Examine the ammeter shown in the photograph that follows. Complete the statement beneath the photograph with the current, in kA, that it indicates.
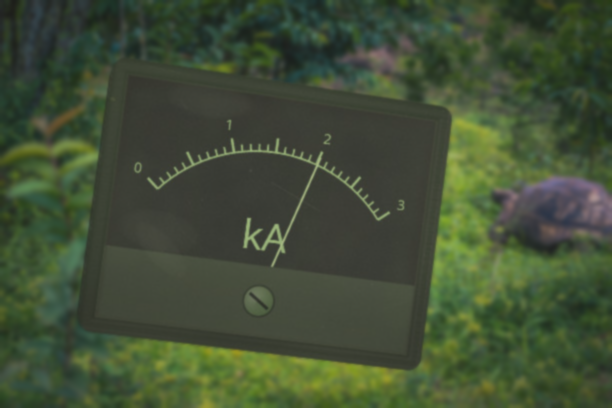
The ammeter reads 2 kA
